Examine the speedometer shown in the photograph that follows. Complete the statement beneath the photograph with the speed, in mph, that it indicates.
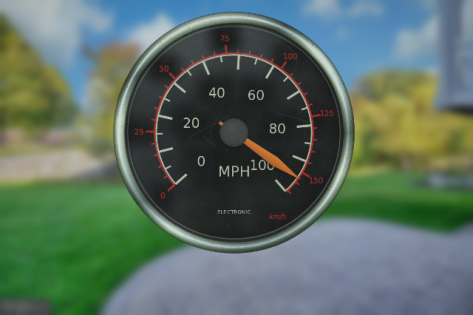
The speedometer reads 95 mph
